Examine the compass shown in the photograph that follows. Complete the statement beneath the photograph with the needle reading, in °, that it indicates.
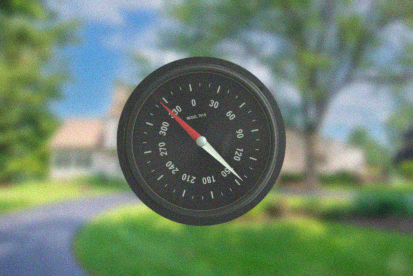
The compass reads 325 °
